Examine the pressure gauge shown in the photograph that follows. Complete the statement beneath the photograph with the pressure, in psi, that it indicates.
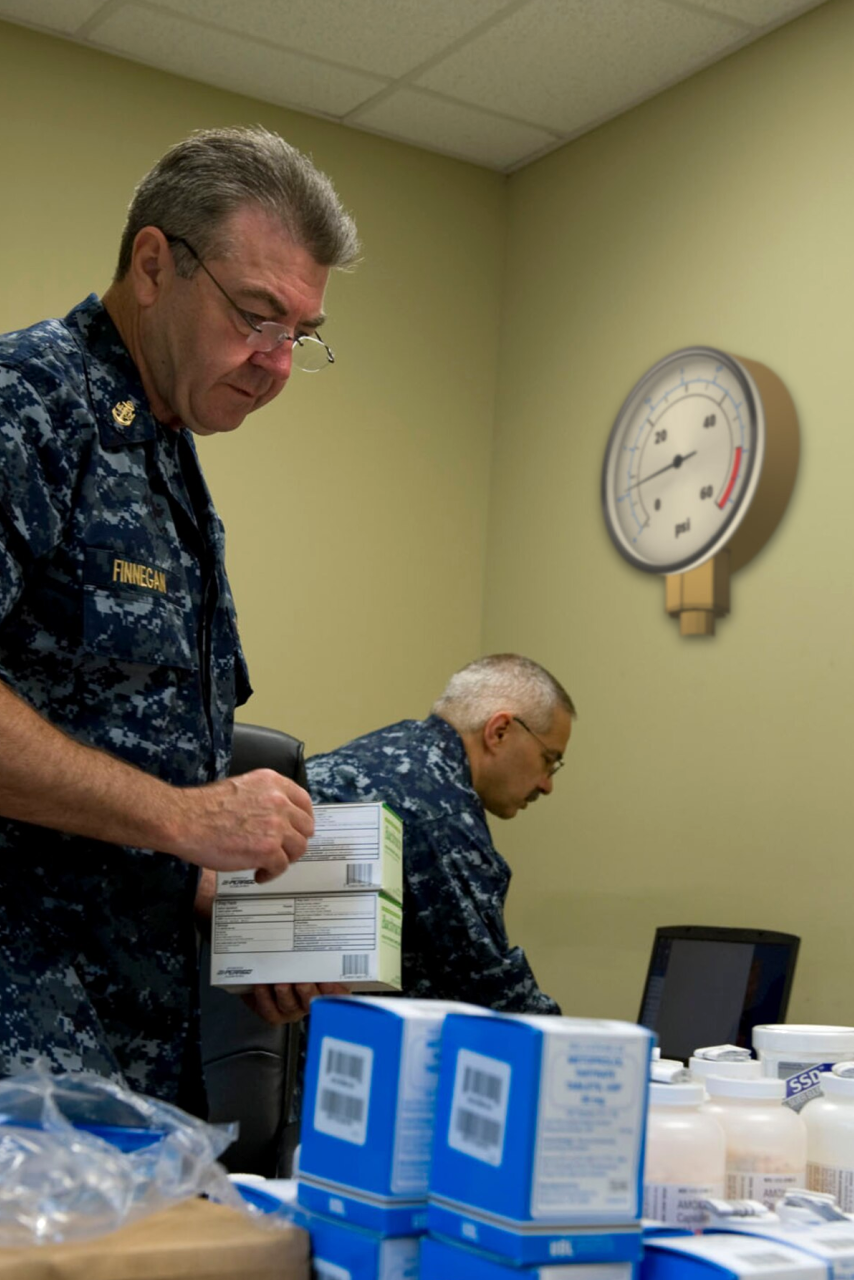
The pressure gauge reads 7.5 psi
